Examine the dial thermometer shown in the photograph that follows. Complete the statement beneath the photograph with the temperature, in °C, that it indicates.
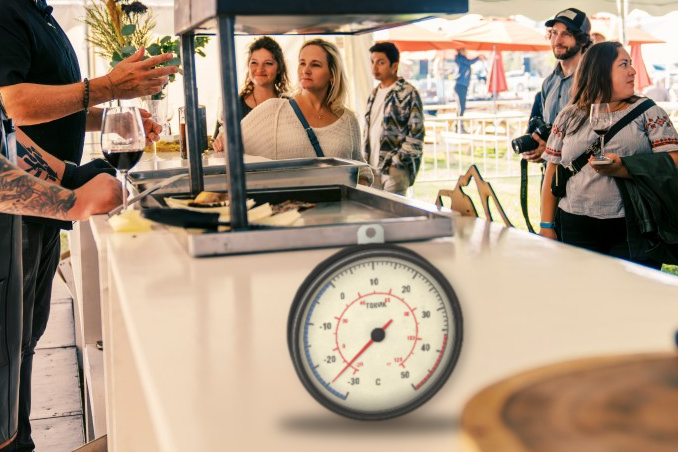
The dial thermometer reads -25 °C
